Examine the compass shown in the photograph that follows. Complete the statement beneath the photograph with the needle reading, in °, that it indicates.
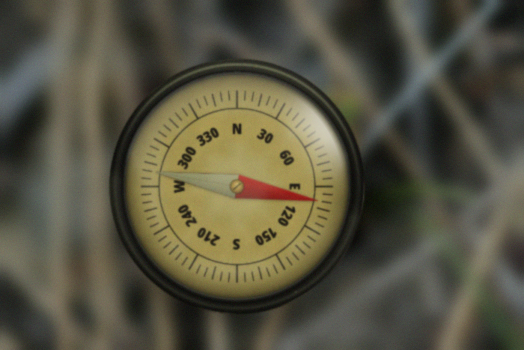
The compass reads 100 °
